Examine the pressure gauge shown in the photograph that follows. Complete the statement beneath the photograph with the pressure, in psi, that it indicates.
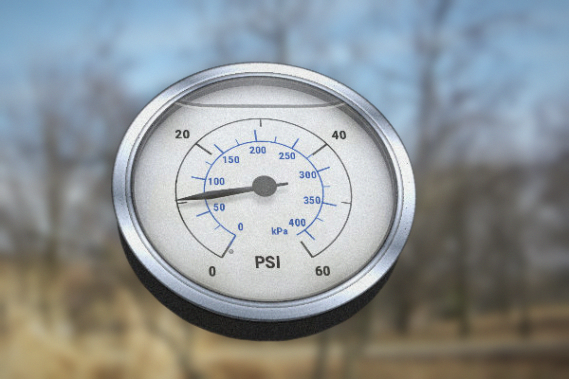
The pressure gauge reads 10 psi
